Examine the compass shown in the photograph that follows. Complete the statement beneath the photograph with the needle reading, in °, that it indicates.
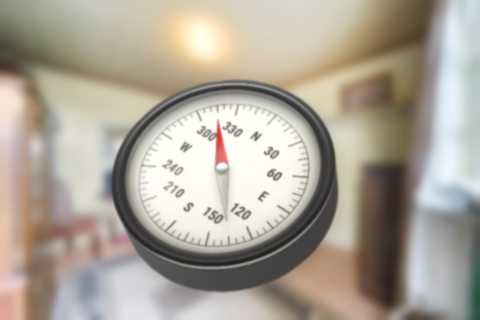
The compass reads 315 °
